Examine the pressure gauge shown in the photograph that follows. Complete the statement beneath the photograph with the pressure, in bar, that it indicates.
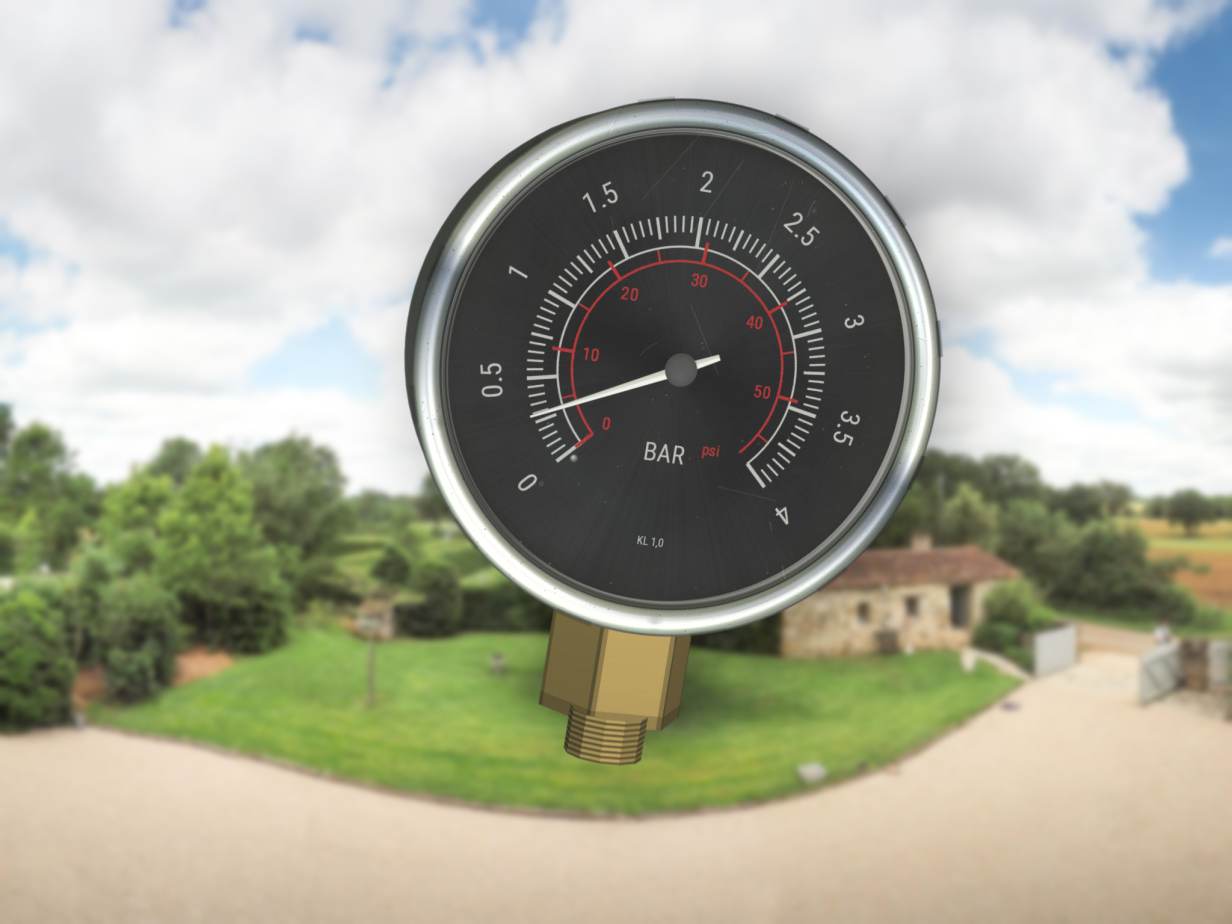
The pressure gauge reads 0.3 bar
